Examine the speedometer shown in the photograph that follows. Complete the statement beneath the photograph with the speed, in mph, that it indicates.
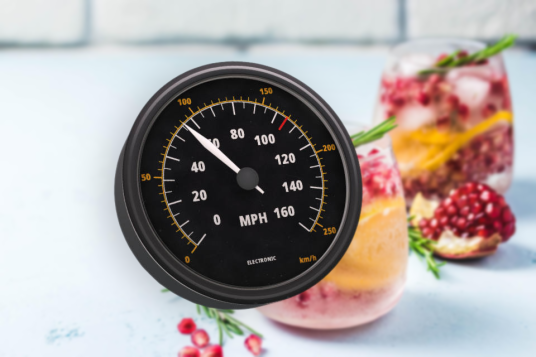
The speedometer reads 55 mph
